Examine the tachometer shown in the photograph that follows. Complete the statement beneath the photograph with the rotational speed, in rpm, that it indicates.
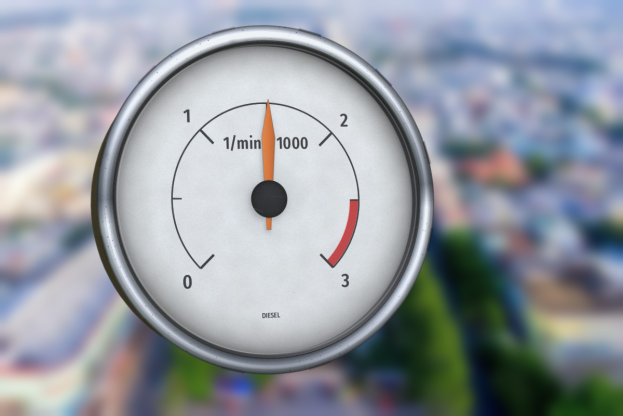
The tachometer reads 1500 rpm
